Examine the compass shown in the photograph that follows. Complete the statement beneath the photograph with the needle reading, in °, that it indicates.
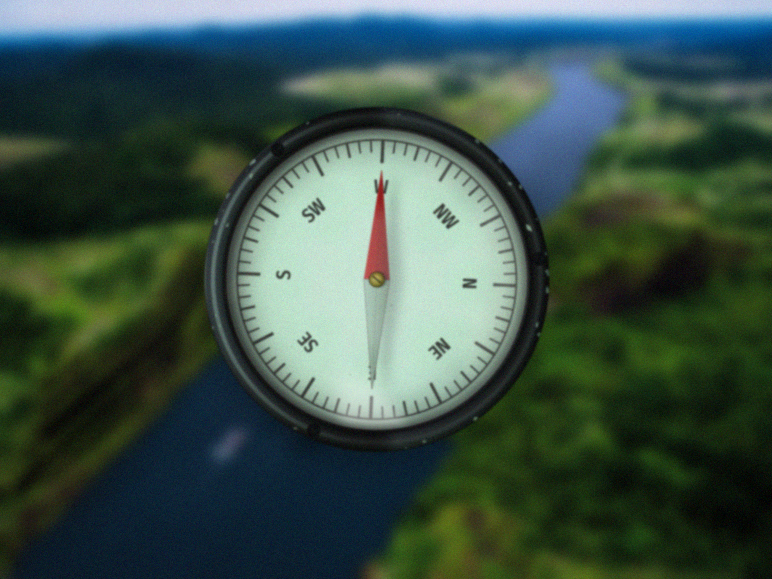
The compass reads 270 °
